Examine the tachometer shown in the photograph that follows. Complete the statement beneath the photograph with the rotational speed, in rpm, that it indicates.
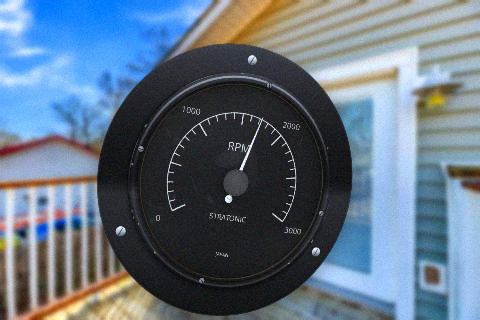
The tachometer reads 1700 rpm
